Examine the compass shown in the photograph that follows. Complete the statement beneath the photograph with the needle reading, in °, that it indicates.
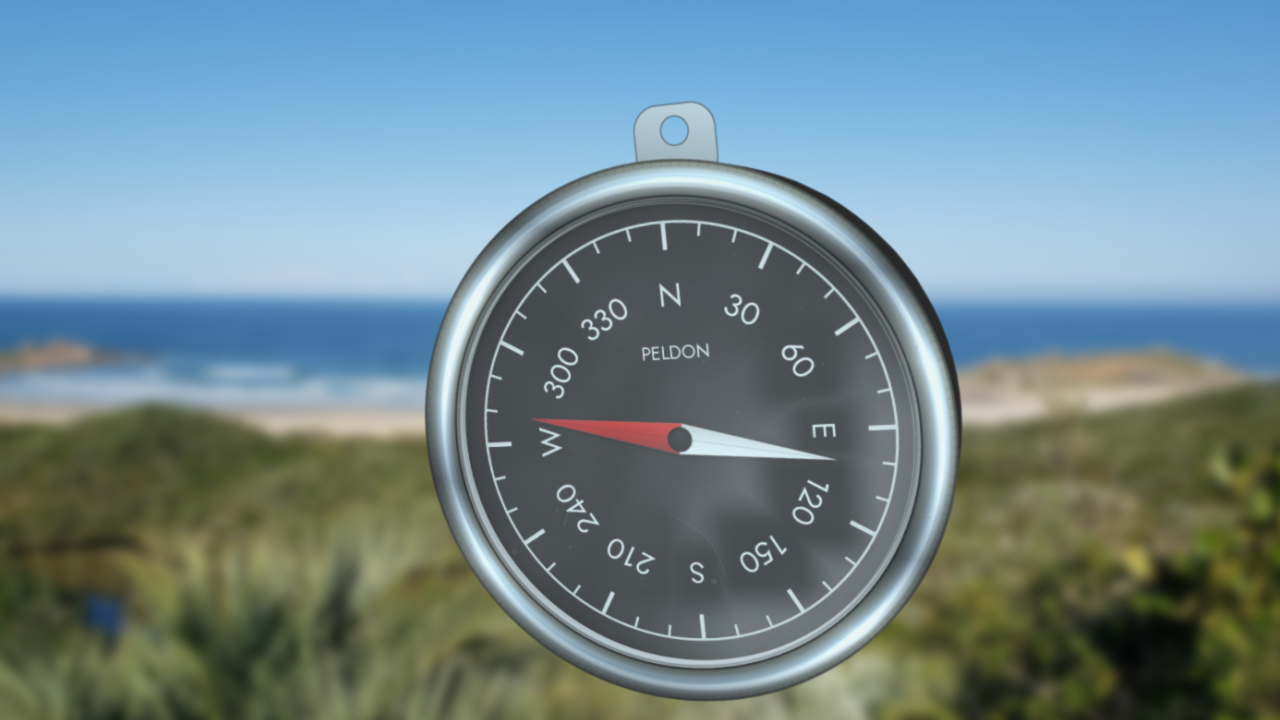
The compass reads 280 °
